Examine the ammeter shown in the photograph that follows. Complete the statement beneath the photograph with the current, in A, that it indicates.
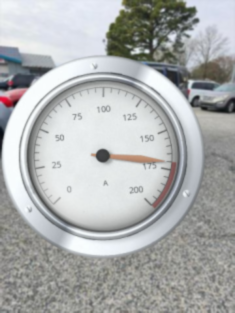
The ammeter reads 170 A
